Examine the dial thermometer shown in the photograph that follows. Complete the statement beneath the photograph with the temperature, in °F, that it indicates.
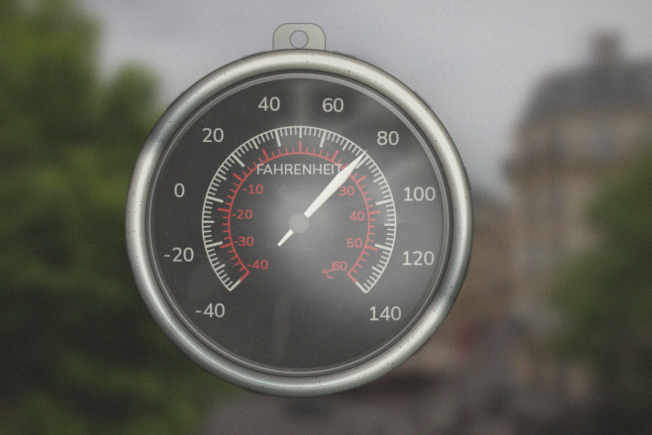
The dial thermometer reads 78 °F
